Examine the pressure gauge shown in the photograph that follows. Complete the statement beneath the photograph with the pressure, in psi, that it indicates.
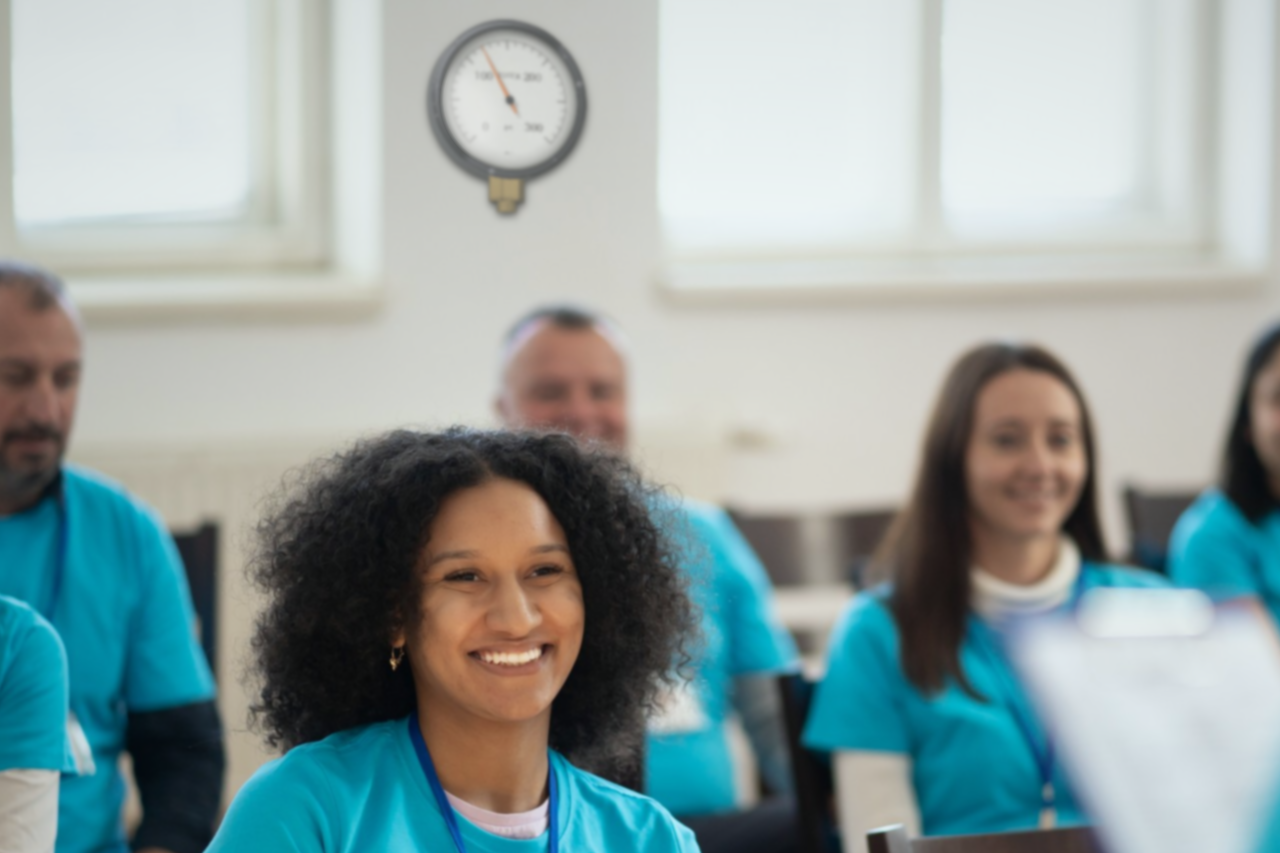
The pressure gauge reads 120 psi
